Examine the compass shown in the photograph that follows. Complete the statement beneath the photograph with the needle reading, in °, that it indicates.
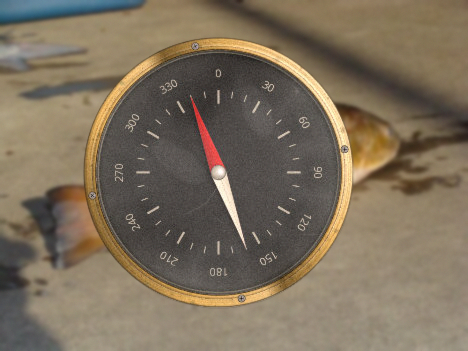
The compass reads 340 °
